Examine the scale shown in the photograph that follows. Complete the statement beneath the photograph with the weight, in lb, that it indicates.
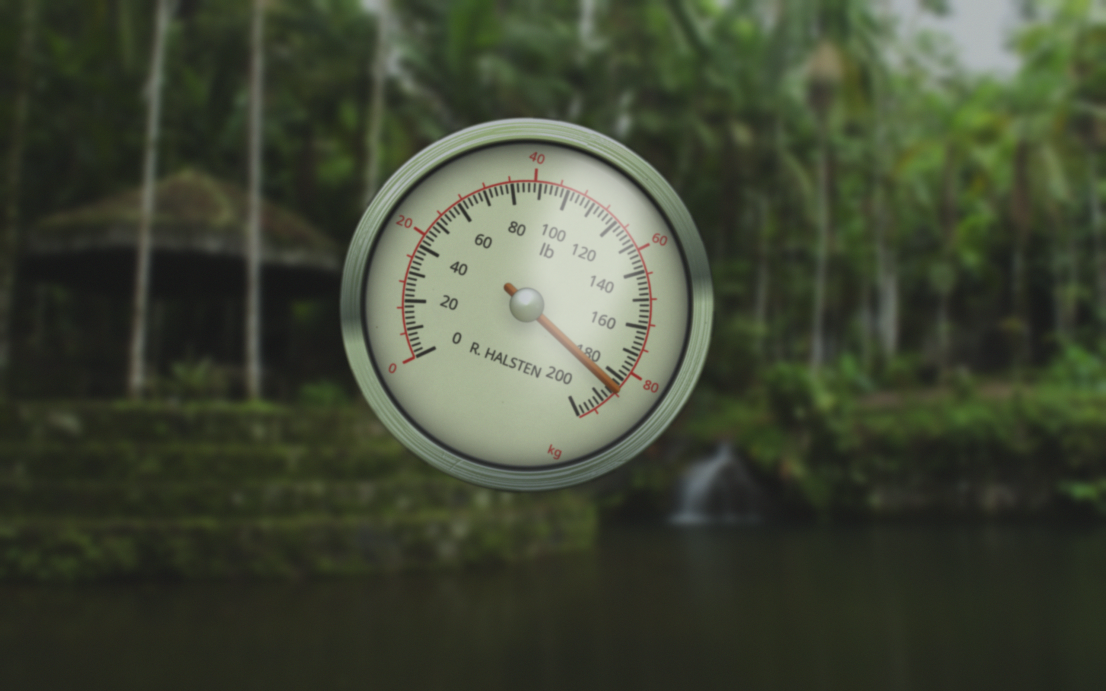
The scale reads 184 lb
